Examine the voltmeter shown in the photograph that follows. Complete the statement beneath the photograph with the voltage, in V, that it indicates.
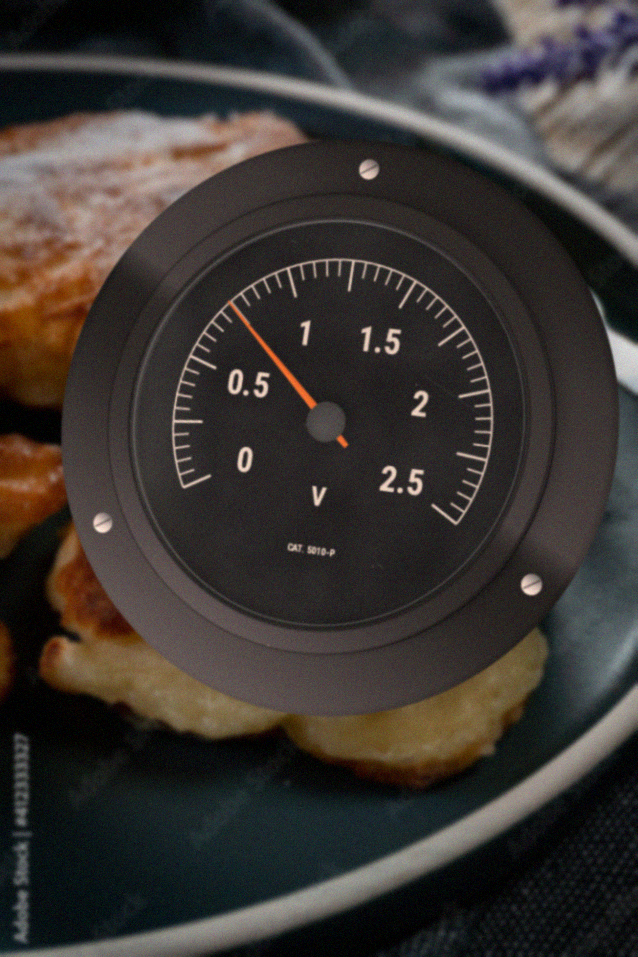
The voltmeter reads 0.75 V
